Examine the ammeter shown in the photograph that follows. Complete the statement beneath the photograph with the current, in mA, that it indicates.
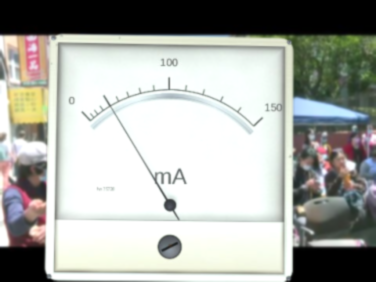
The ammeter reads 50 mA
